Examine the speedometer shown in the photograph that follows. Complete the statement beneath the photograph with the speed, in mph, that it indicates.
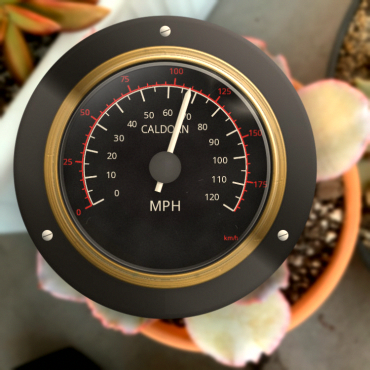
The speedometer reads 67.5 mph
